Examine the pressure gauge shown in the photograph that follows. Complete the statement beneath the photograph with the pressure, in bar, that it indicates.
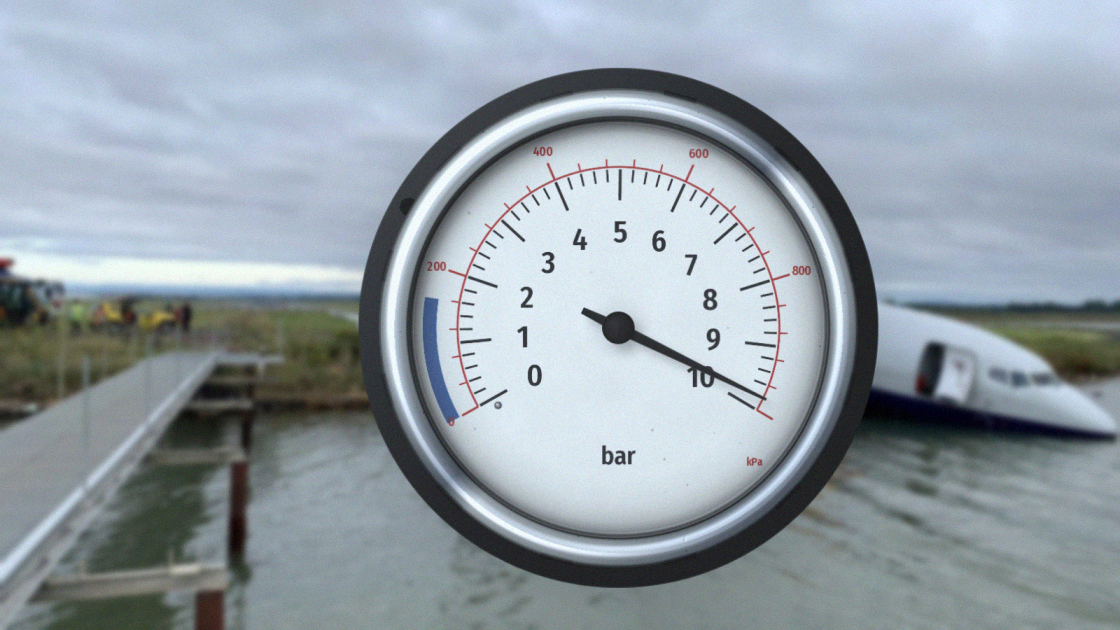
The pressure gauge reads 9.8 bar
